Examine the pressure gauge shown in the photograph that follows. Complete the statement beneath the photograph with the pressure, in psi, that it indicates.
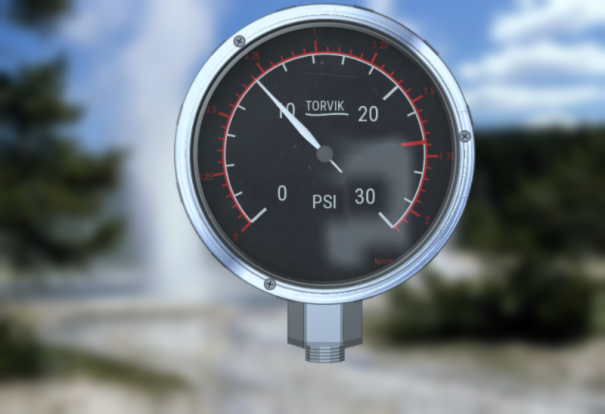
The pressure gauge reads 10 psi
